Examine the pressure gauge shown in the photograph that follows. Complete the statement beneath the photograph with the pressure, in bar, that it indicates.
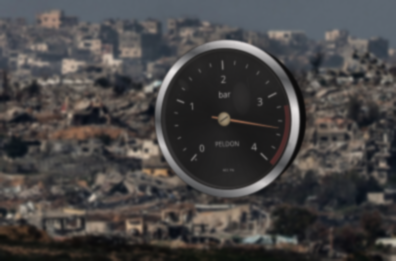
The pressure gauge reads 3.5 bar
